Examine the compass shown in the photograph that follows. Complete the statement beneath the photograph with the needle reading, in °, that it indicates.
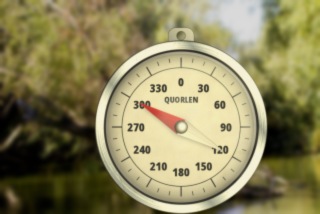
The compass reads 300 °
